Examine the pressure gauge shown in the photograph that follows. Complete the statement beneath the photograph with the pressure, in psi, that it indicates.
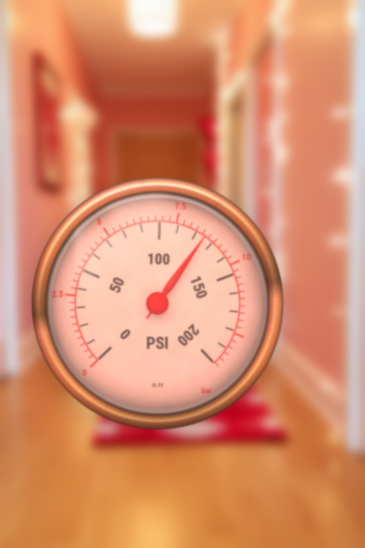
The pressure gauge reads 125 psi
